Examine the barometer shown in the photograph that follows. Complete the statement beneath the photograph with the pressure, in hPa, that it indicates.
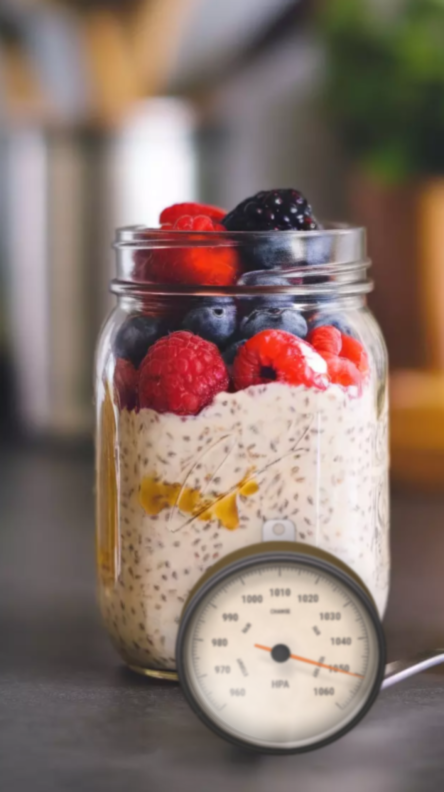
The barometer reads 1050 hPa
